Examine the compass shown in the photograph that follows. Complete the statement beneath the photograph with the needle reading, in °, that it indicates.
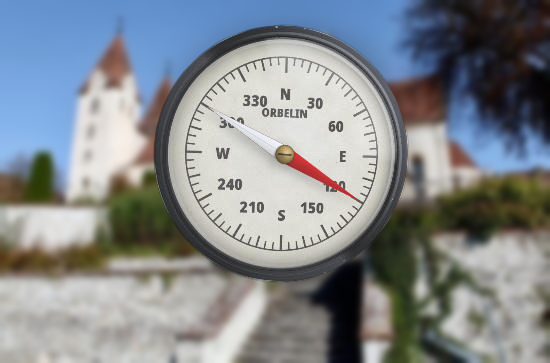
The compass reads 120 °
